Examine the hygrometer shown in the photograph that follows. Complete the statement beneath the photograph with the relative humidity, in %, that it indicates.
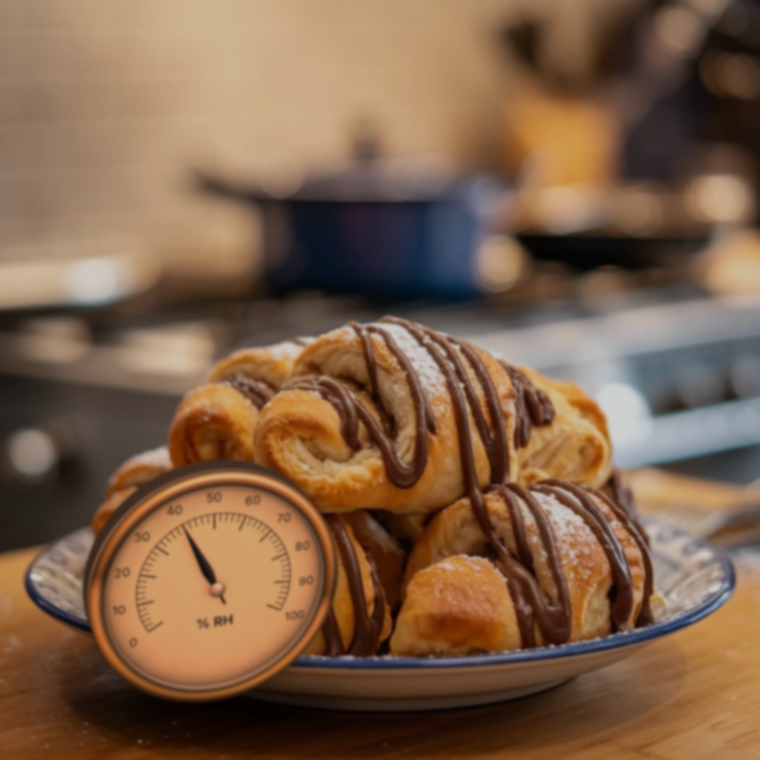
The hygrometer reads 40 %
